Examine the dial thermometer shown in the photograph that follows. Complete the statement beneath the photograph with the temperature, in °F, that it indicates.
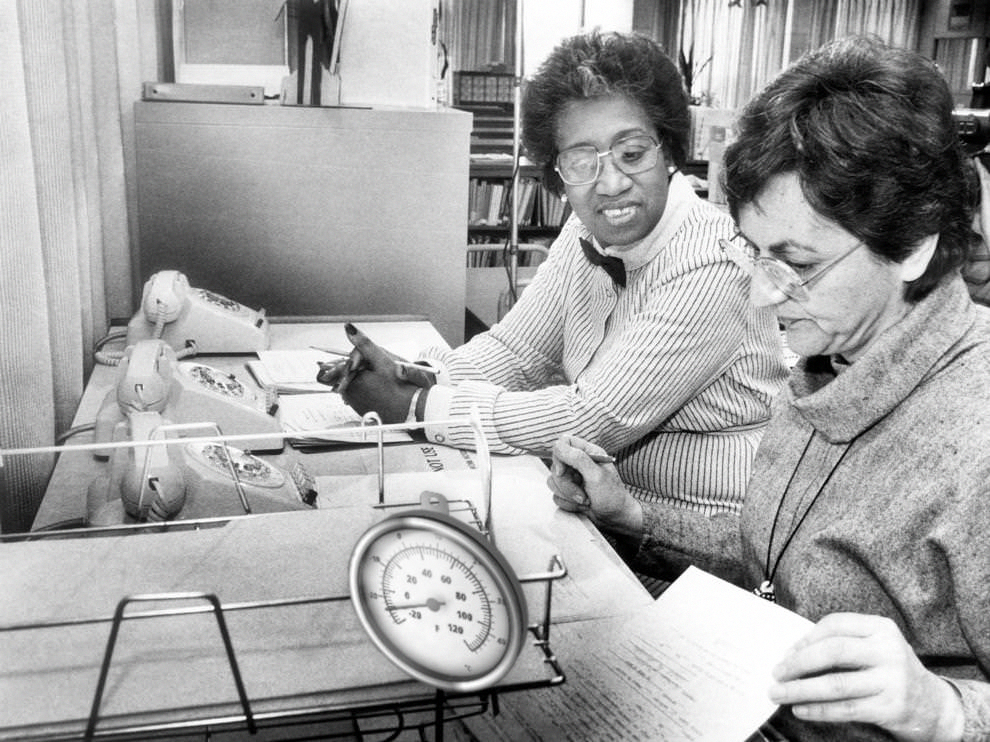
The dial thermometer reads -10 °F
